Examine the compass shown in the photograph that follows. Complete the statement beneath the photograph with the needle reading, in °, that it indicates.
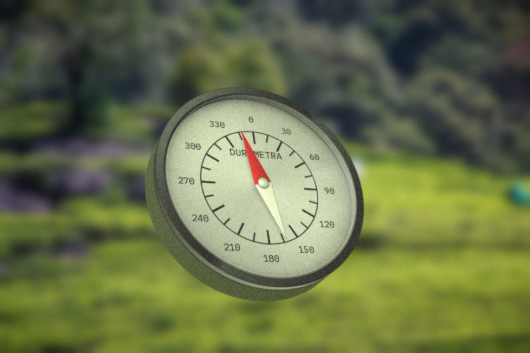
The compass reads 345 °
